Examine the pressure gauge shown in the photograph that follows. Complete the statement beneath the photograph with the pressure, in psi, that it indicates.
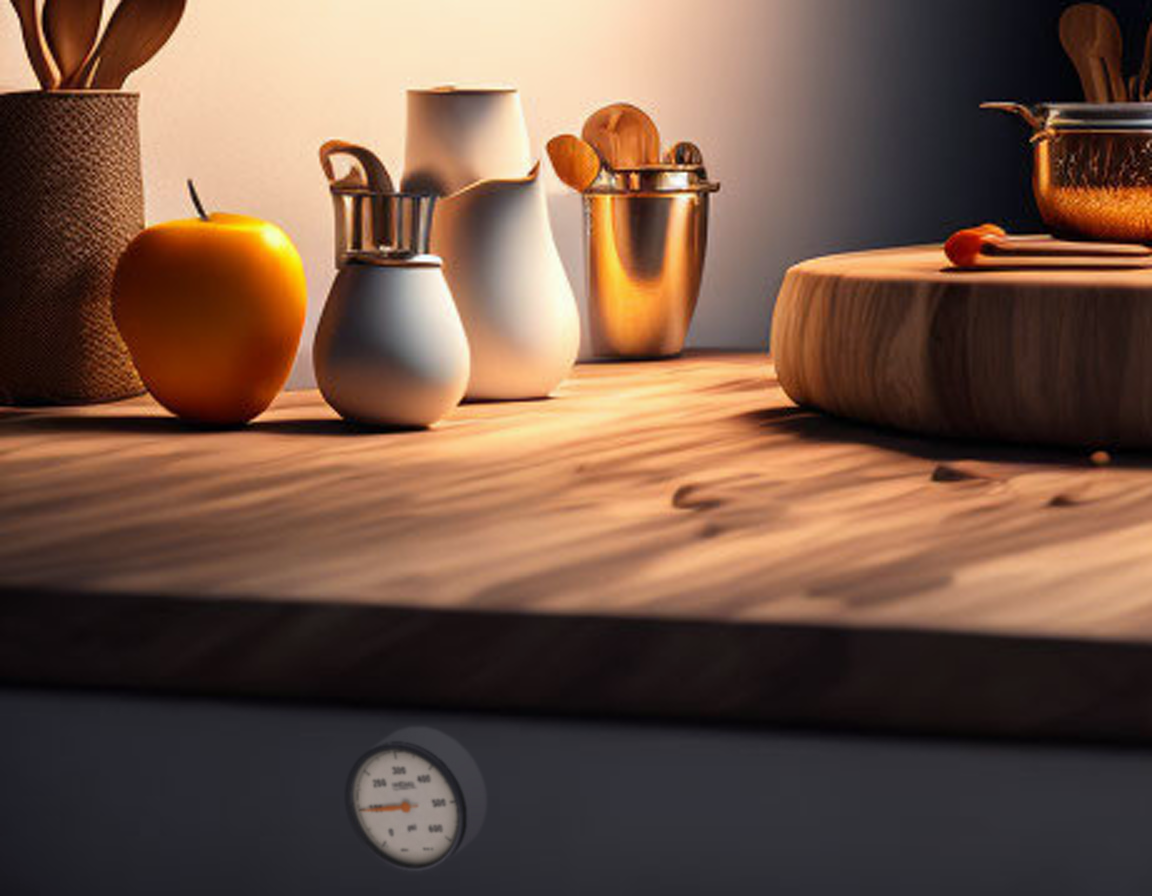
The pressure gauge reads 100 psi
